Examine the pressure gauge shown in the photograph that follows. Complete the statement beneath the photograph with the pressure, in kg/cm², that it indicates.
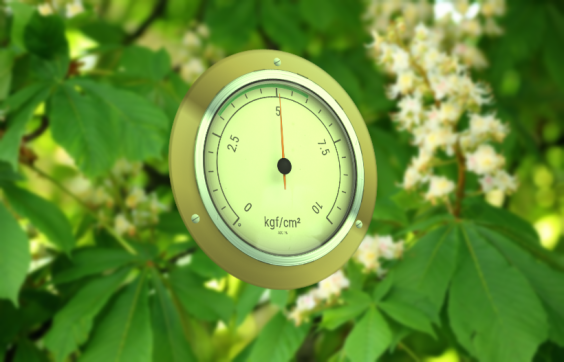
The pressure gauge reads 5 kg/cm²
